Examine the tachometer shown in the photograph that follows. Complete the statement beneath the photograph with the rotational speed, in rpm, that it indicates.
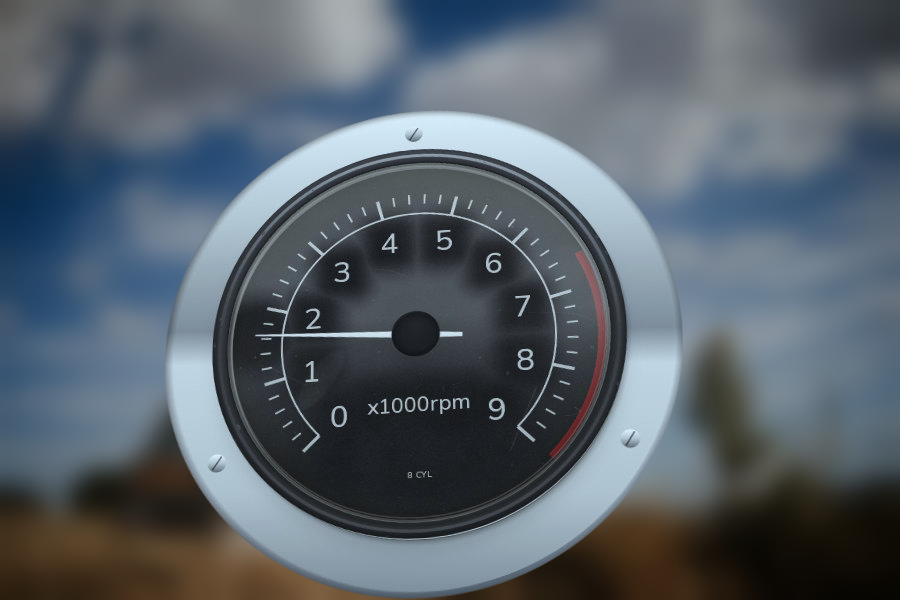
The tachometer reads 1600 rpm
